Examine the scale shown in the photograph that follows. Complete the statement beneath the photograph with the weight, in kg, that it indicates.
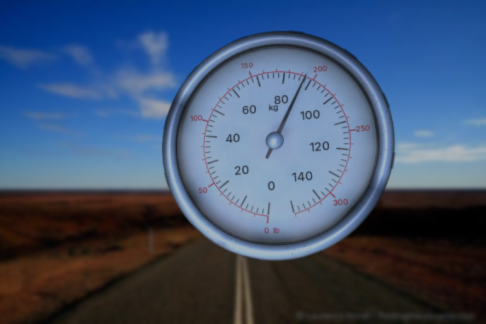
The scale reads 88 kg
